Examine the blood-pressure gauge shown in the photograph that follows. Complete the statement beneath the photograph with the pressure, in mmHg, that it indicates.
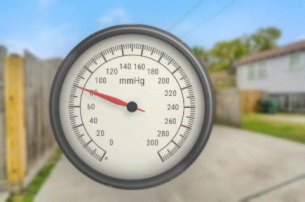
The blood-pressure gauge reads 80 mmHg
